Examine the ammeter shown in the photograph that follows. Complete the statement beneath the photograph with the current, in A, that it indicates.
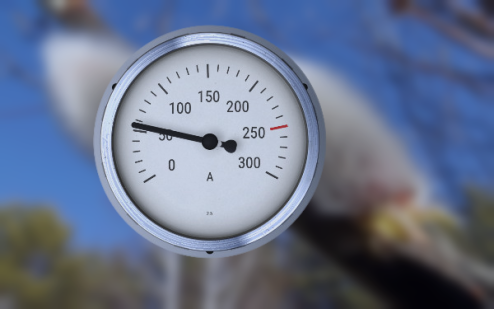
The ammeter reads 55 A
